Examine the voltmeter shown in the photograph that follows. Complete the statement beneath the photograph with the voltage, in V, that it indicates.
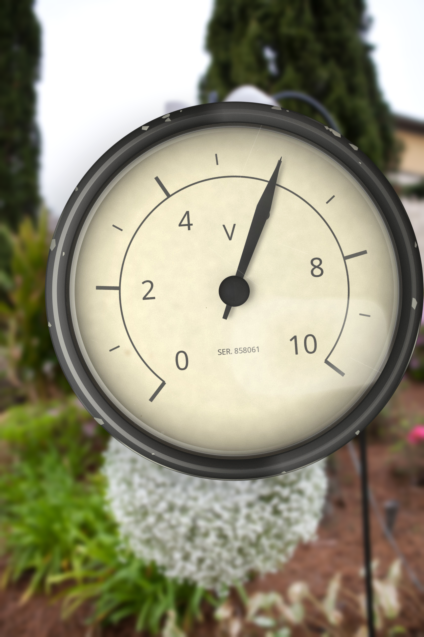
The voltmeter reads 6 V
